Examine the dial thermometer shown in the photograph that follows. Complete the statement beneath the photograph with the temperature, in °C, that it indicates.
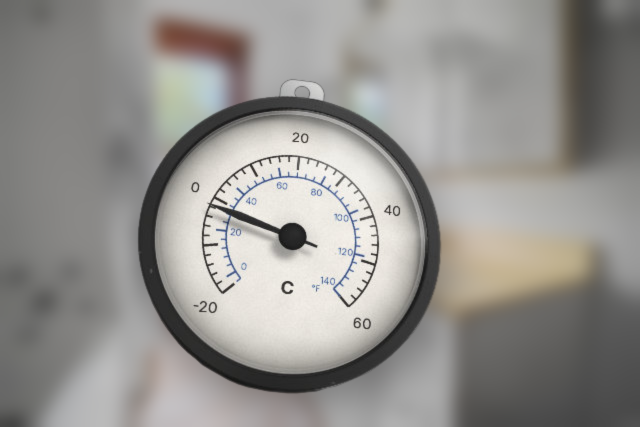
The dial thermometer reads -2 °C
